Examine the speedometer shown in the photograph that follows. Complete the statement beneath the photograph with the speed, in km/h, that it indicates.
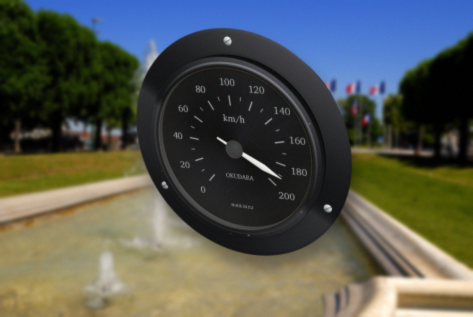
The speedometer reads 190 km/h
